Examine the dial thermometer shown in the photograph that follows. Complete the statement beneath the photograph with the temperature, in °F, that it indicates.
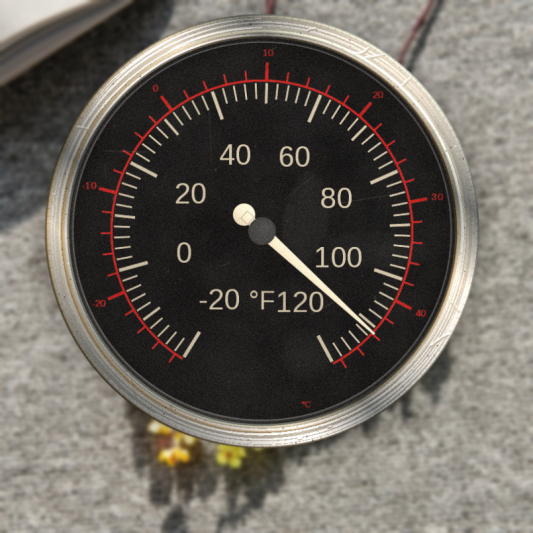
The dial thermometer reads 111 °F
